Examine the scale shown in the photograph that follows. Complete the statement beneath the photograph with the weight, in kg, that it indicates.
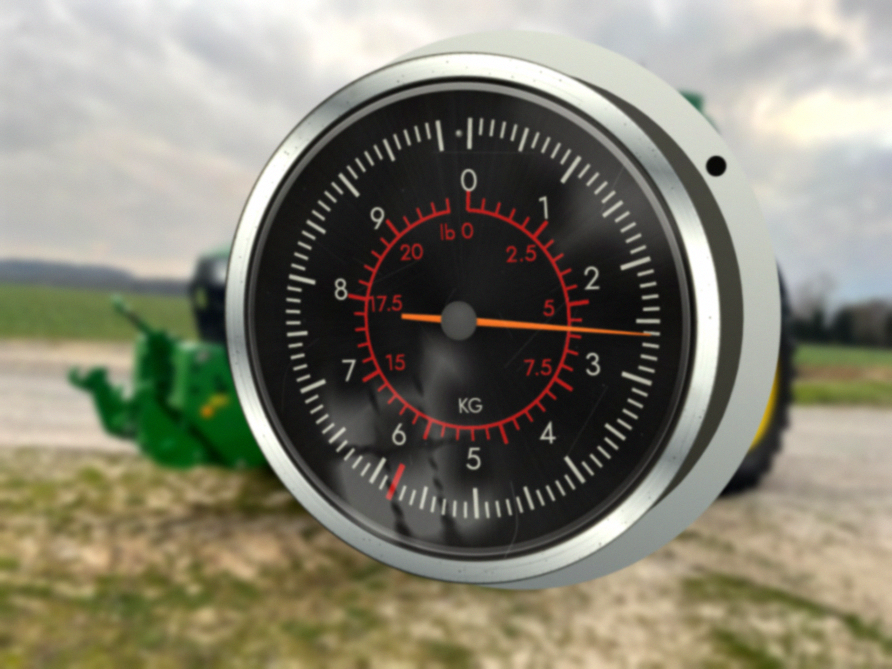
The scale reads 2.6 kg
